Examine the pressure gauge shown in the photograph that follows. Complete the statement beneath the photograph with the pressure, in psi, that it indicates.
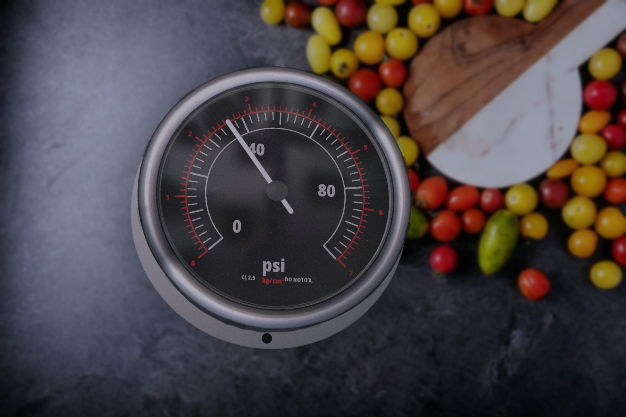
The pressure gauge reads 36 psi
